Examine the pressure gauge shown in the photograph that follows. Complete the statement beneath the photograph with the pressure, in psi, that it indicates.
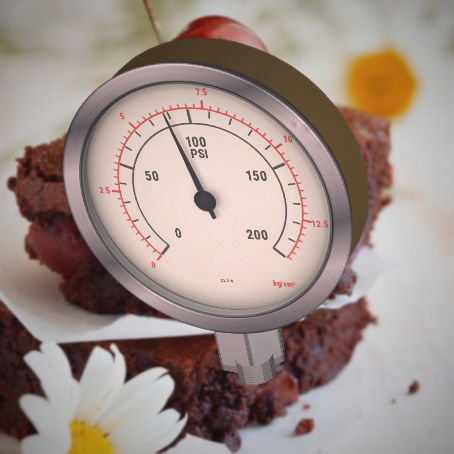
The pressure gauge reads 90 psi
